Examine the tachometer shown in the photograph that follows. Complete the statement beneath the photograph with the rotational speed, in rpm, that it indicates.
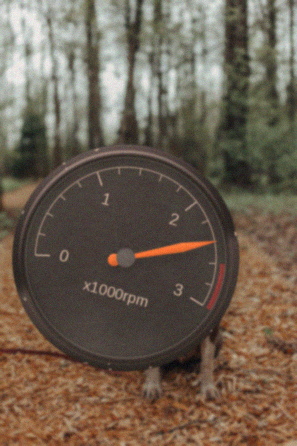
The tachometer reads 2400 rpm
